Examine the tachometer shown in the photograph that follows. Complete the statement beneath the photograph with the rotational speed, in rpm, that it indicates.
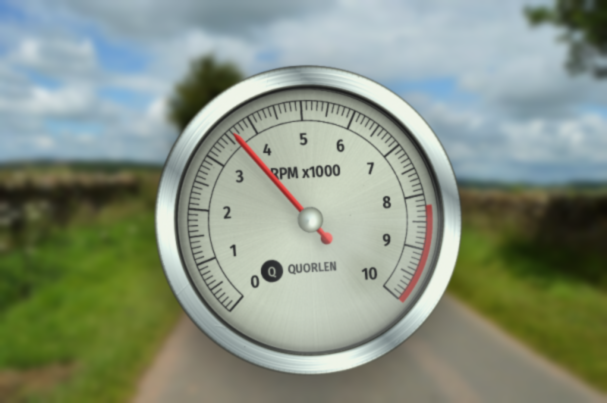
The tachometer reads 3600 rpm
